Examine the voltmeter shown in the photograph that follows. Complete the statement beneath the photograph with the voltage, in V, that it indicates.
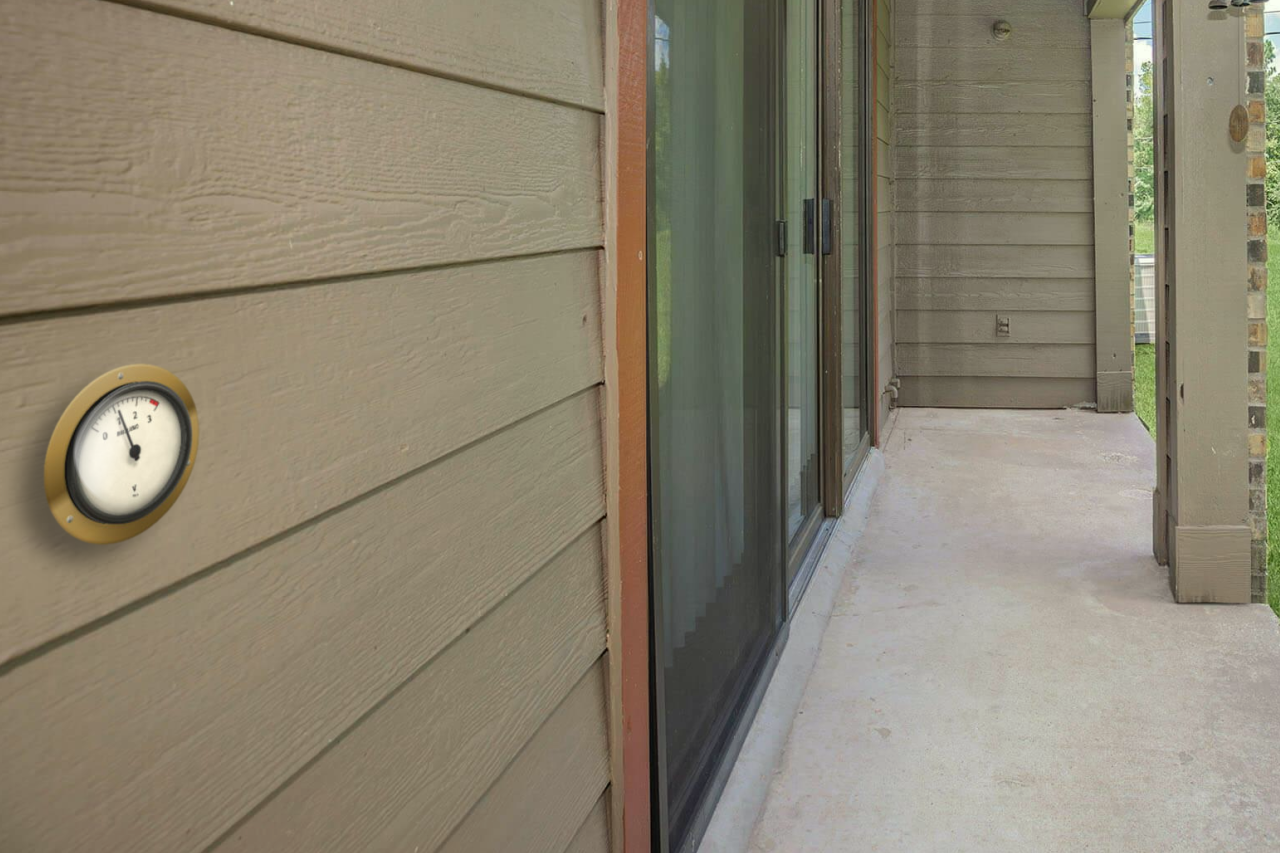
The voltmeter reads 1 V
